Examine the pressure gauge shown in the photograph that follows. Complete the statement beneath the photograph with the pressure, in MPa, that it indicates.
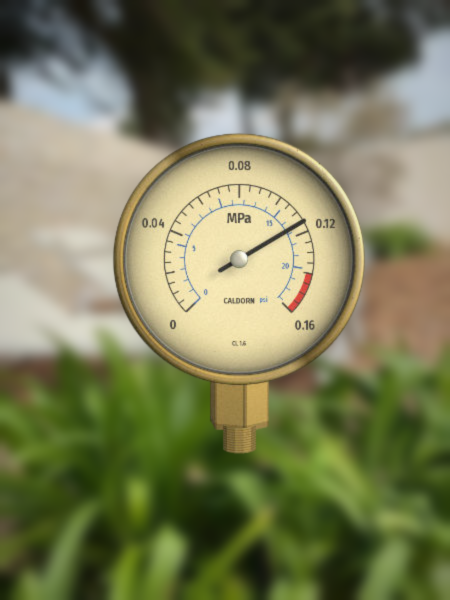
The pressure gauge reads 0.115 MPa
